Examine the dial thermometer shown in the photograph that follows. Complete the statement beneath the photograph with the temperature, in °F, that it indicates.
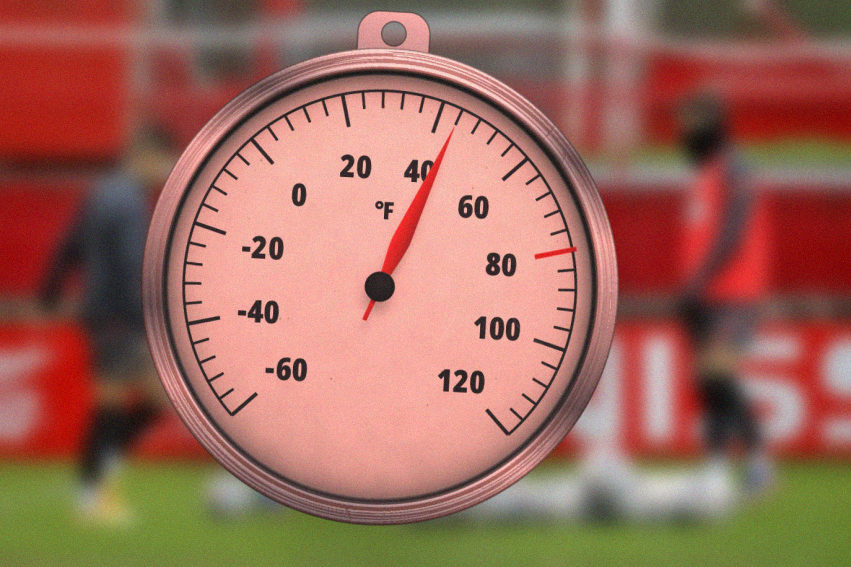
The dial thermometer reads 44 °F
